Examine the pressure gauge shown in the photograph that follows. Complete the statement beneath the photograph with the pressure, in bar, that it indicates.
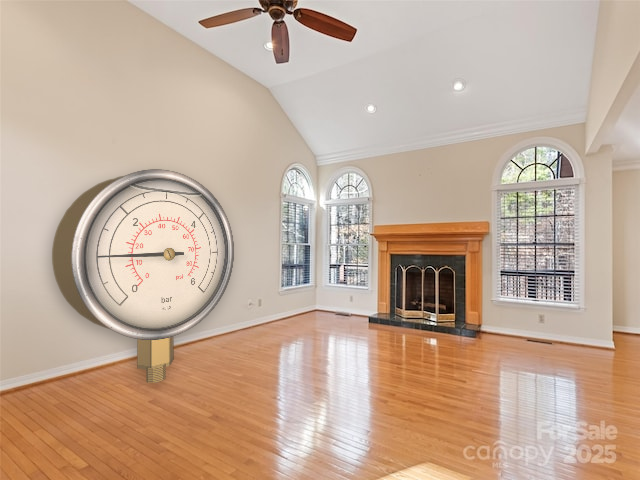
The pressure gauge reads 1 bar
